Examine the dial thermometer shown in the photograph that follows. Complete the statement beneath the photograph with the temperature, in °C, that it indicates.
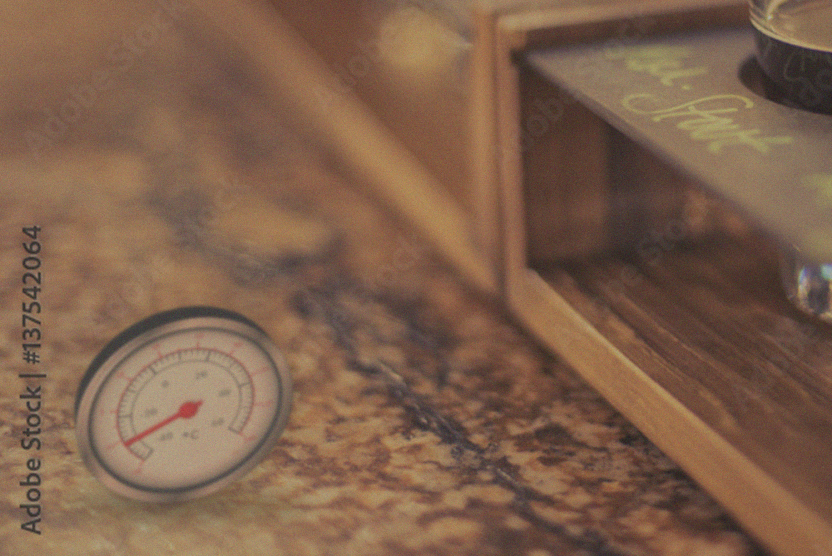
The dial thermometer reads -30 °C
